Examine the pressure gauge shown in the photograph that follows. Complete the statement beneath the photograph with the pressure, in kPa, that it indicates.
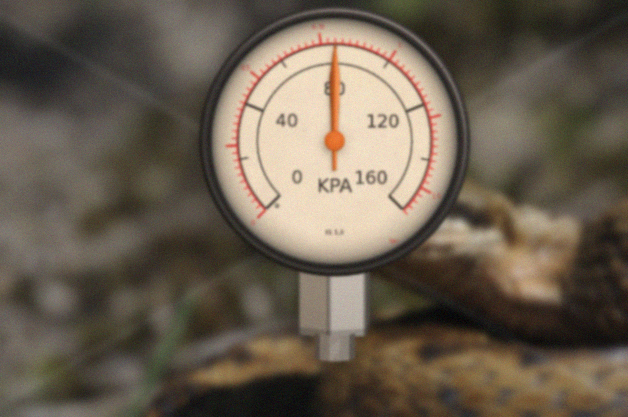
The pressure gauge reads 80 kPa
